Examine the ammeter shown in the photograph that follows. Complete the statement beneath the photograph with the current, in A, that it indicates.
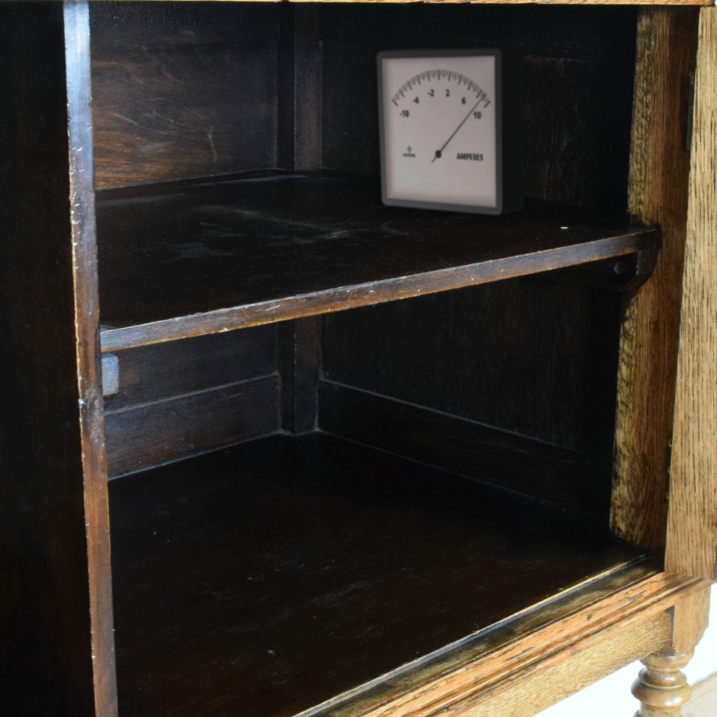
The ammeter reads 9 A
